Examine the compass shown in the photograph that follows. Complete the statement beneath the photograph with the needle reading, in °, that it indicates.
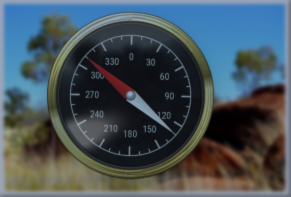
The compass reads 310 °
